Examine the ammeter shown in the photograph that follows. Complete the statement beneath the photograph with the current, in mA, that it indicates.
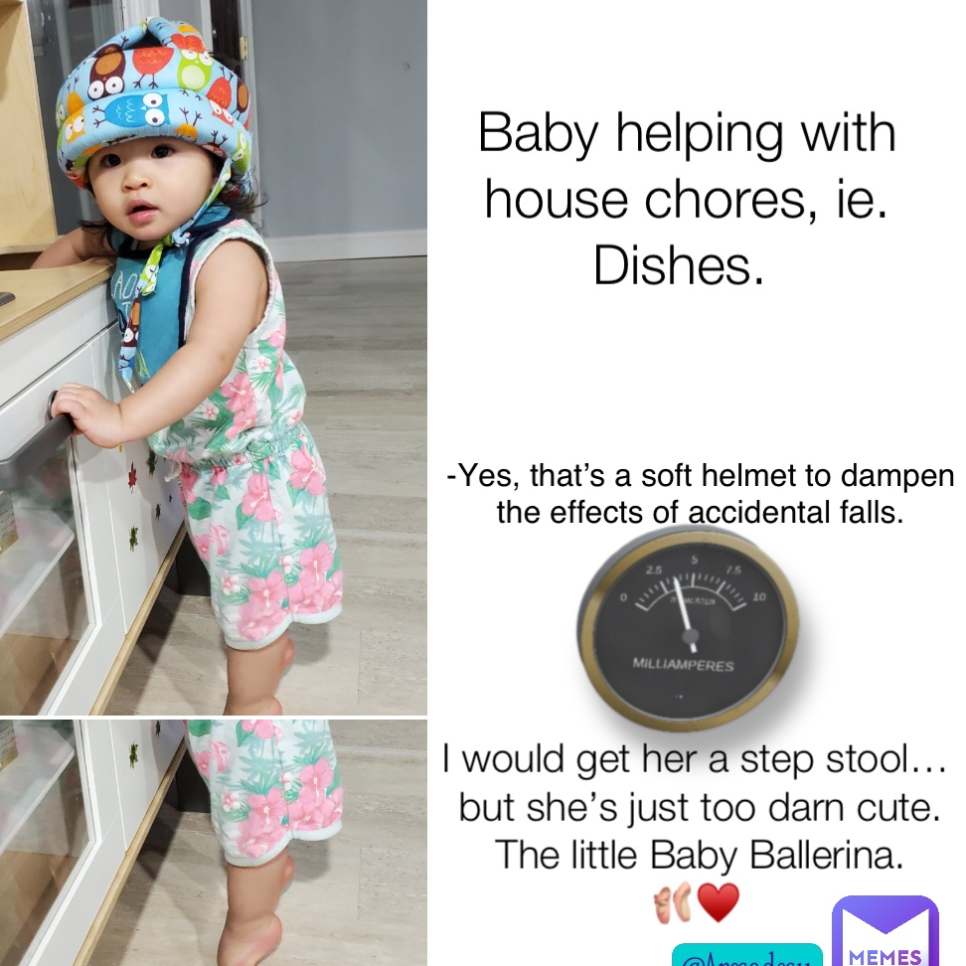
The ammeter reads 3.5 mA
